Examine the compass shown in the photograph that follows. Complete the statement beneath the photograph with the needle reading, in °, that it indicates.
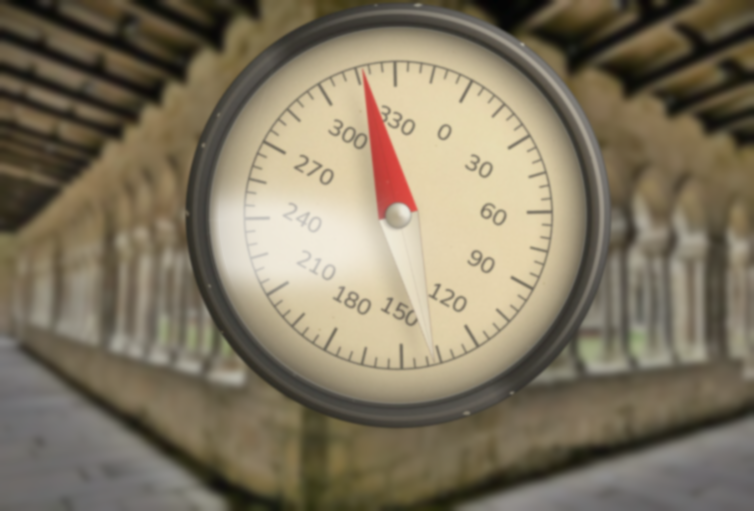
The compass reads 317.5 °
